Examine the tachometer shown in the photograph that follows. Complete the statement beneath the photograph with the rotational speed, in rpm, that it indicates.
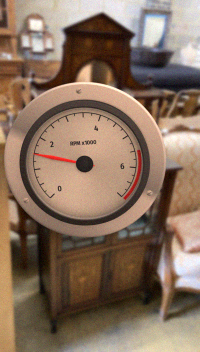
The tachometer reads 1500 rpm
